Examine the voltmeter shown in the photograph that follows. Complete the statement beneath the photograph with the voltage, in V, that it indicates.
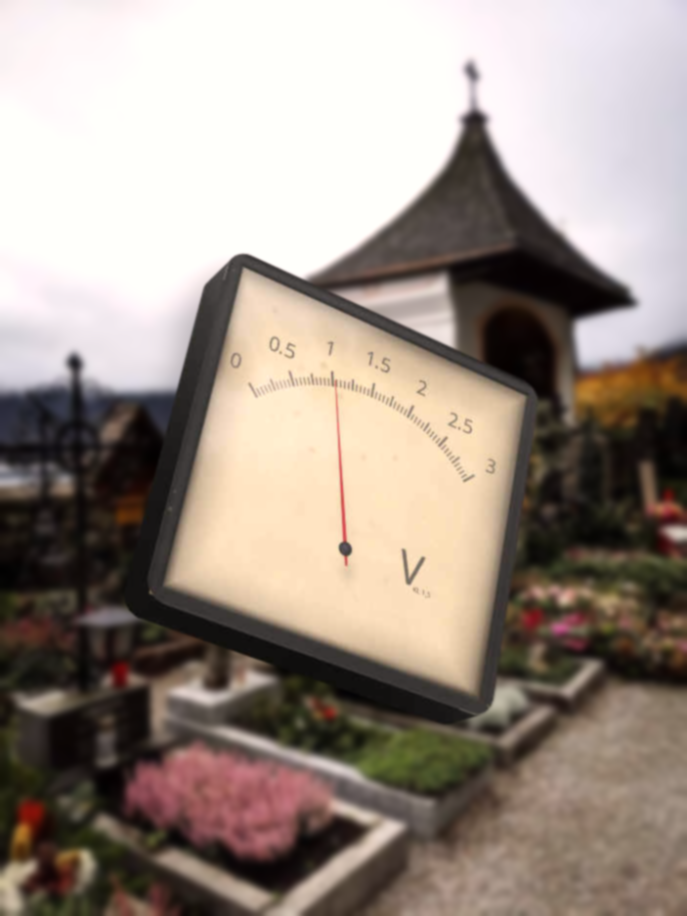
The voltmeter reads 1 V
